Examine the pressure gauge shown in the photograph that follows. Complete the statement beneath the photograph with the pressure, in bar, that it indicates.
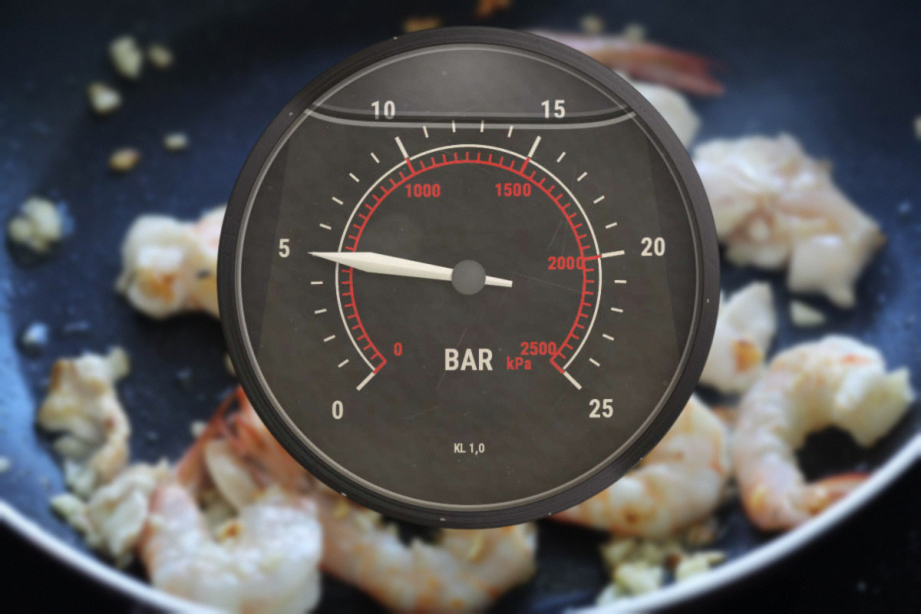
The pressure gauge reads 5 bar
